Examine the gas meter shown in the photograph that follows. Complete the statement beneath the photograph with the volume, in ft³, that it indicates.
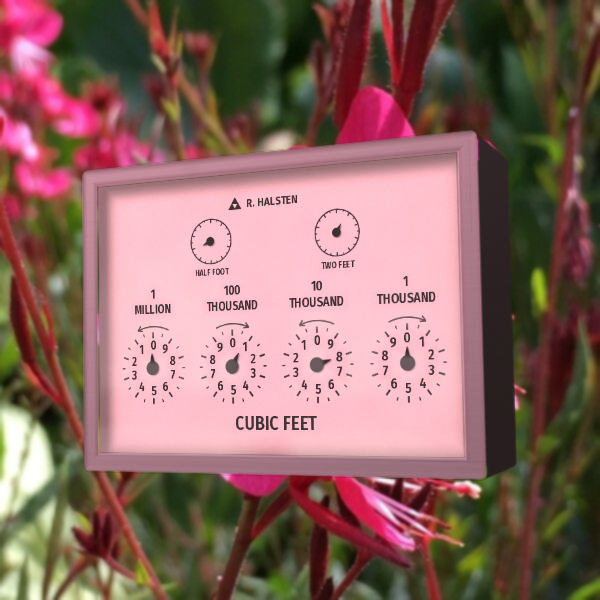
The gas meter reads 8000 ft³
